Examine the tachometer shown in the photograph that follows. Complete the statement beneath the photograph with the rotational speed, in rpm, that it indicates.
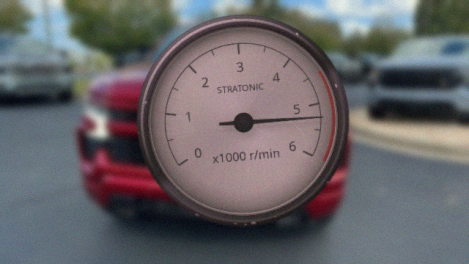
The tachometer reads 5250 rpm
